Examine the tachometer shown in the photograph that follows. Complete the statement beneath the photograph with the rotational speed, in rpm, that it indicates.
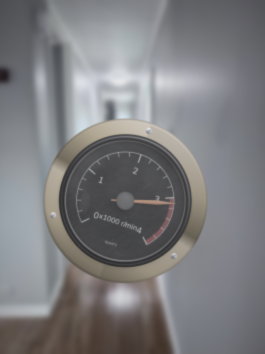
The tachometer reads 3100 rpm
